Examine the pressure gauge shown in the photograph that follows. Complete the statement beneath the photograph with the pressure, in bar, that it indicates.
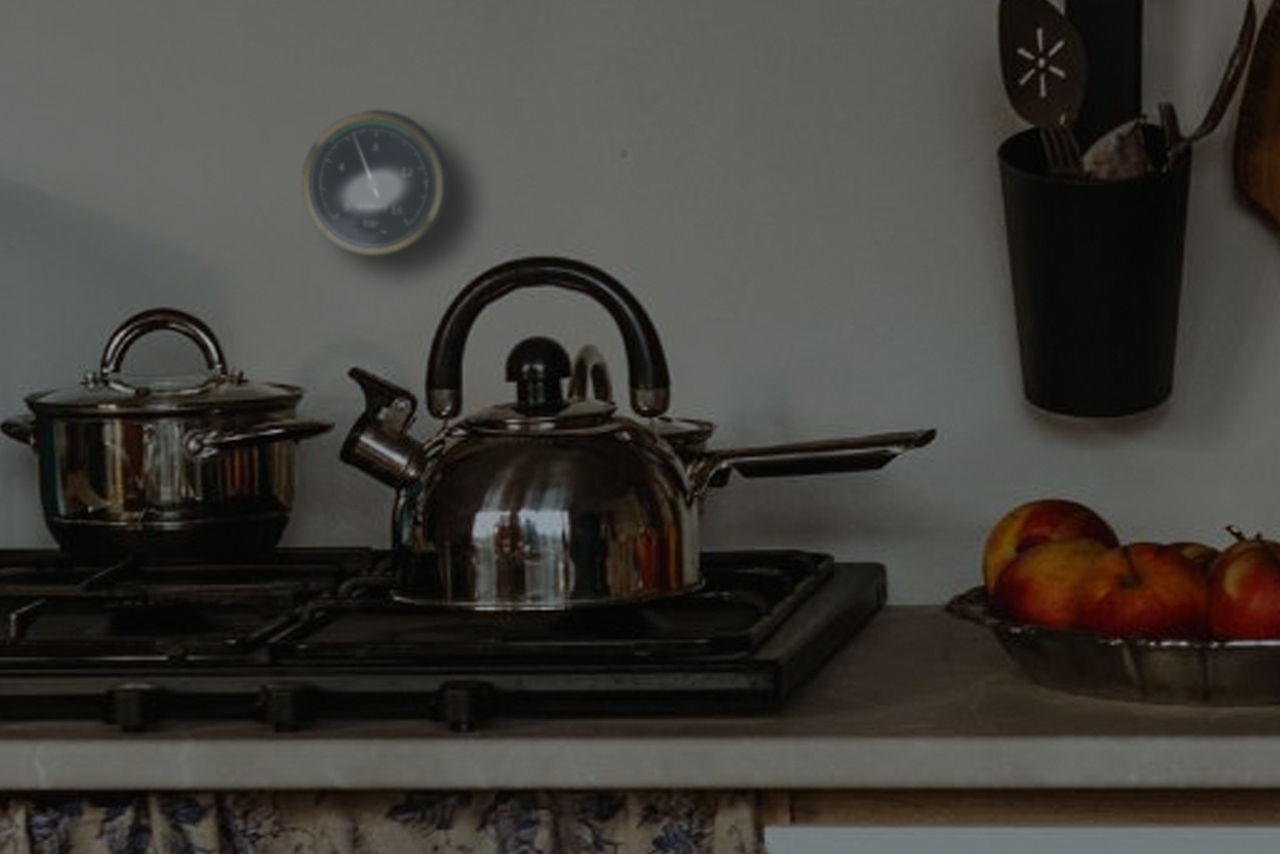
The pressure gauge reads 6.5 bar
